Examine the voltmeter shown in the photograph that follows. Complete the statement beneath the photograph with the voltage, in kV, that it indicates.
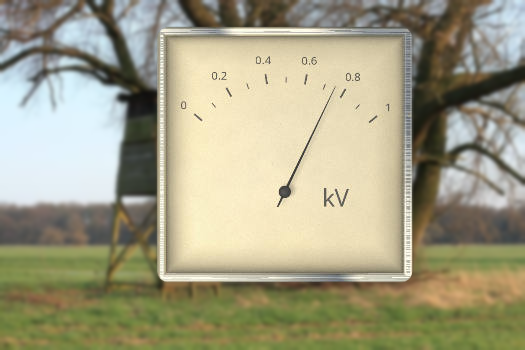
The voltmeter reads 0.75 kV
